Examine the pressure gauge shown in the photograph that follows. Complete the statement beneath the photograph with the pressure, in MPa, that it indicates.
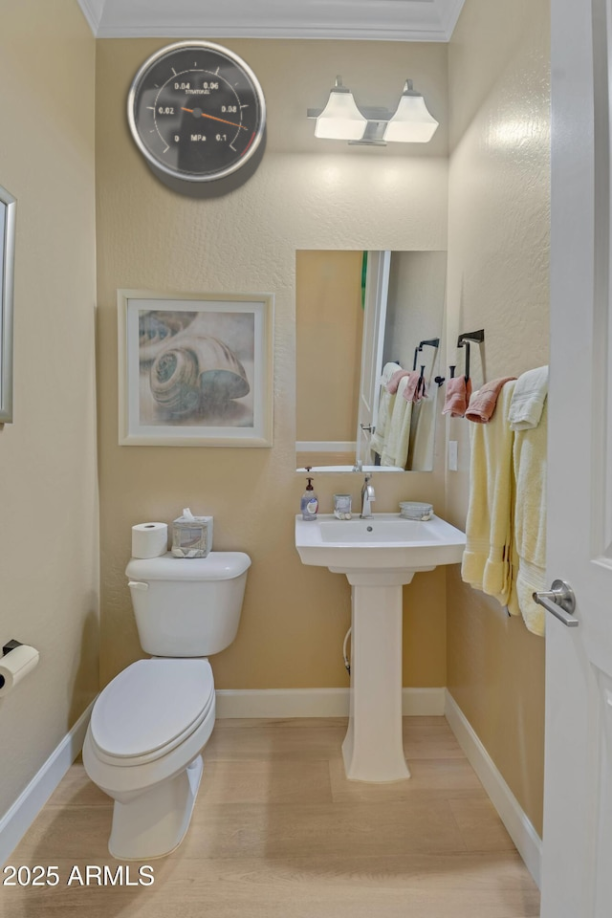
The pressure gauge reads 0.09 MPa
